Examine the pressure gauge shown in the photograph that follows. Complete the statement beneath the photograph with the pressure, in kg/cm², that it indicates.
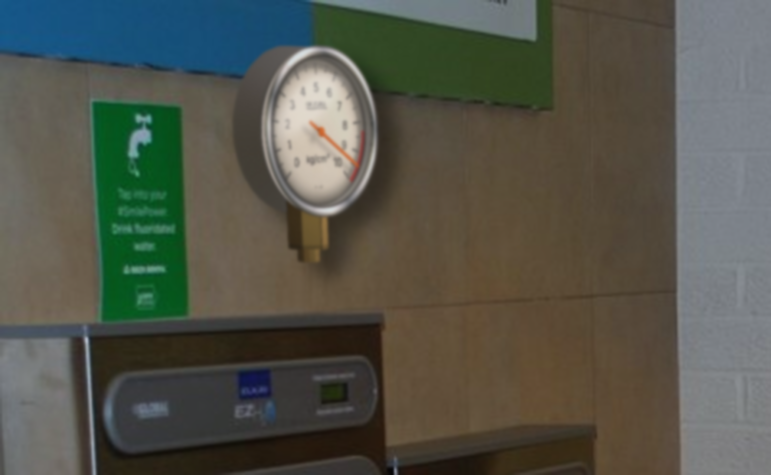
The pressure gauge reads 9.5 kg/cm²
